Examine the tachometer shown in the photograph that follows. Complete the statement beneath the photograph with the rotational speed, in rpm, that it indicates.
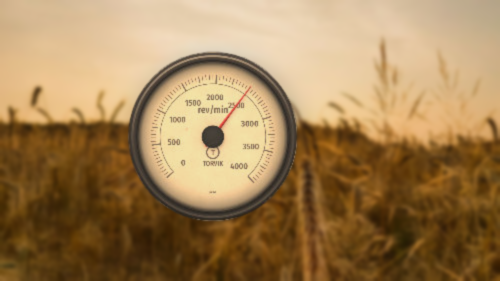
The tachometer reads 2500 rpm
